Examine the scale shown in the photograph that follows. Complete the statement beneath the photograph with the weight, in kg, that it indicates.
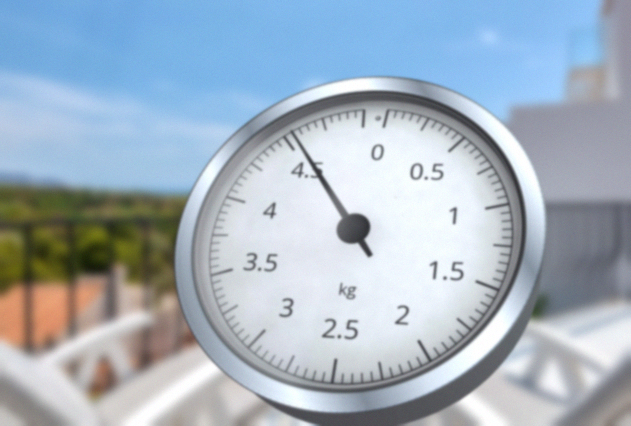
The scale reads 4.55 kg
